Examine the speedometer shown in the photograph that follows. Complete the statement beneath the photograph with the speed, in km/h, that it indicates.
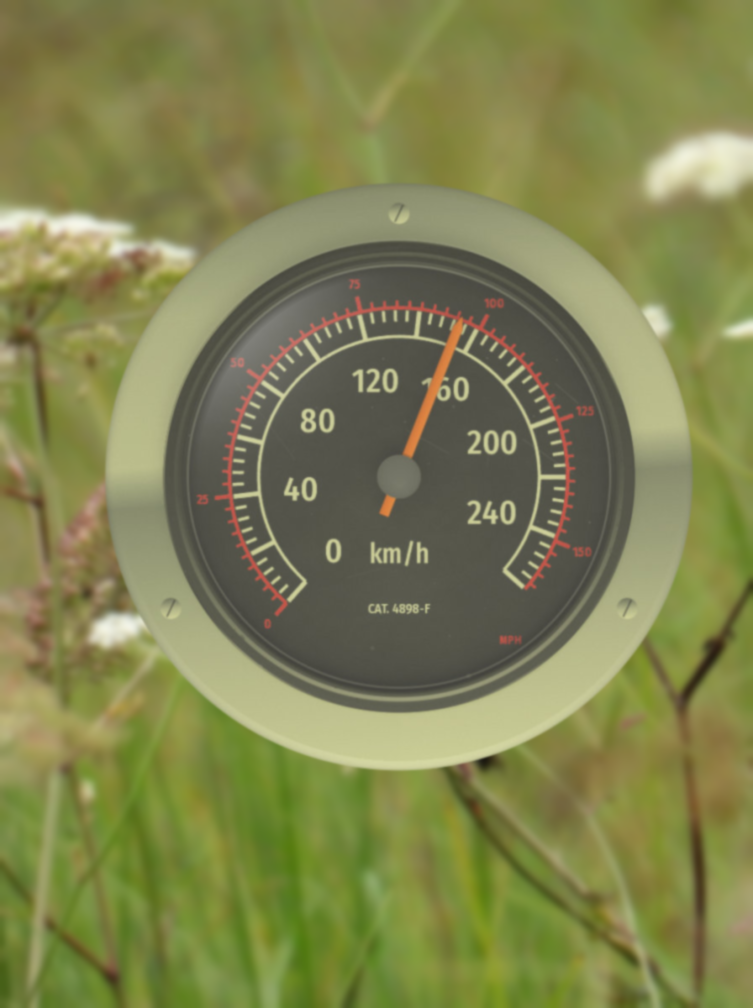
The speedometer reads 154 km/h
